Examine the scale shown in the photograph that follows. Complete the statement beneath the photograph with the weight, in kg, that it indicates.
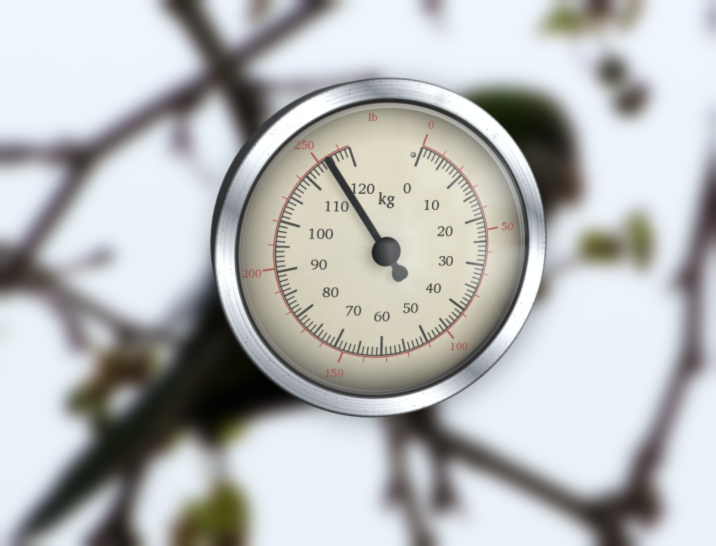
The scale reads 115 kg
